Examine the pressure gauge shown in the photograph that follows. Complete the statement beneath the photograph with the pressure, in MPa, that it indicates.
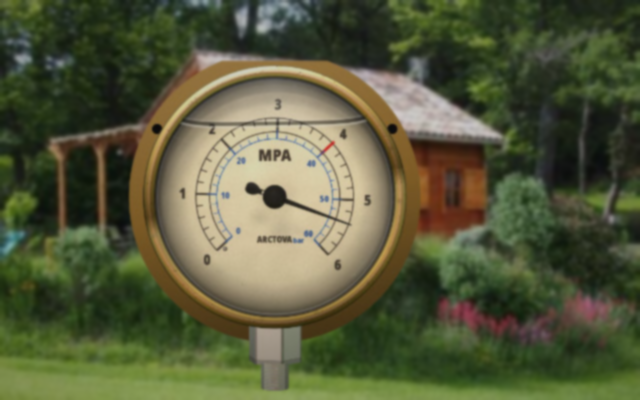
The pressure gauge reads 5.4 MPa
